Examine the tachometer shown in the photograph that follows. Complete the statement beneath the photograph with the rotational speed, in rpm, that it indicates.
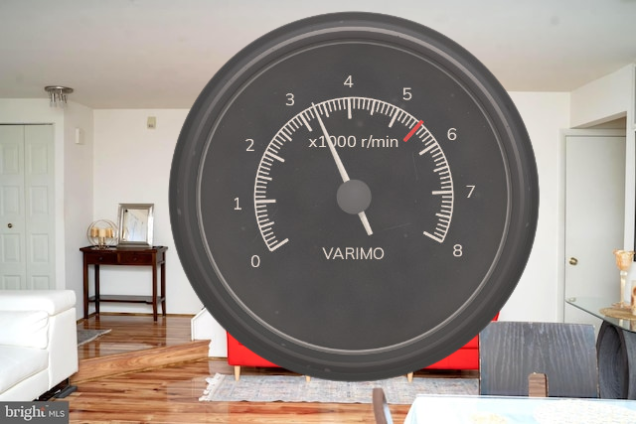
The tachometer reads 3300 rpm
